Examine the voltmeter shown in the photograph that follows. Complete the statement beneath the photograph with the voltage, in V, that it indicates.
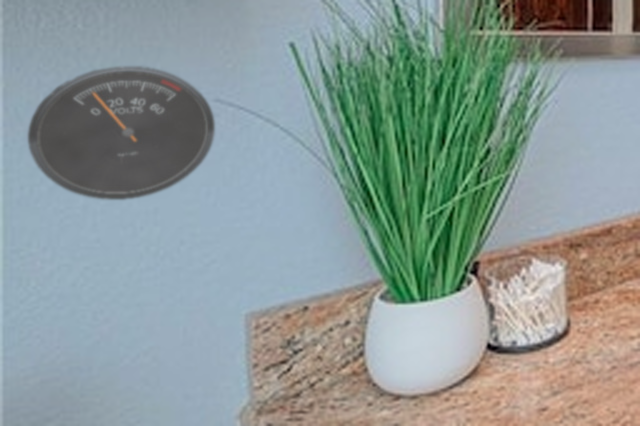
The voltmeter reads 10 V
